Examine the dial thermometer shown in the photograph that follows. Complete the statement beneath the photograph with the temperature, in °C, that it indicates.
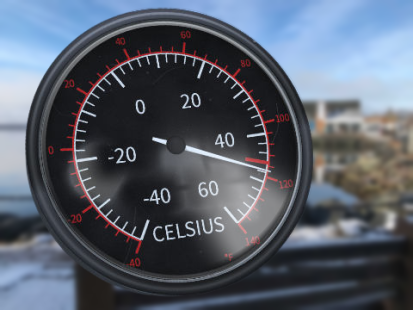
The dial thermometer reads 48 °C
